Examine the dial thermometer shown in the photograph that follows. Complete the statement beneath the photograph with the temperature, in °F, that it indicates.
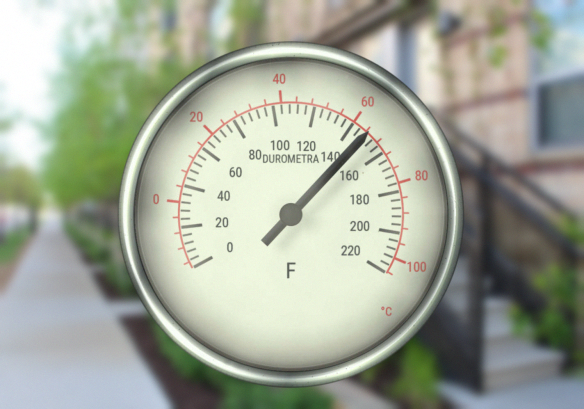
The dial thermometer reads 148 °F
